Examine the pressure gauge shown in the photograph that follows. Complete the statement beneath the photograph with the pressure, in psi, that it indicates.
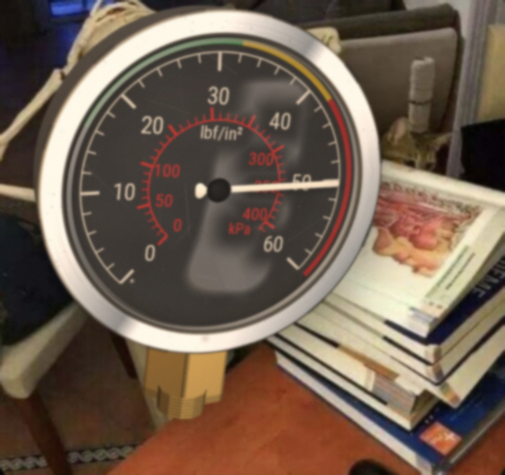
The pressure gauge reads 50 psi
